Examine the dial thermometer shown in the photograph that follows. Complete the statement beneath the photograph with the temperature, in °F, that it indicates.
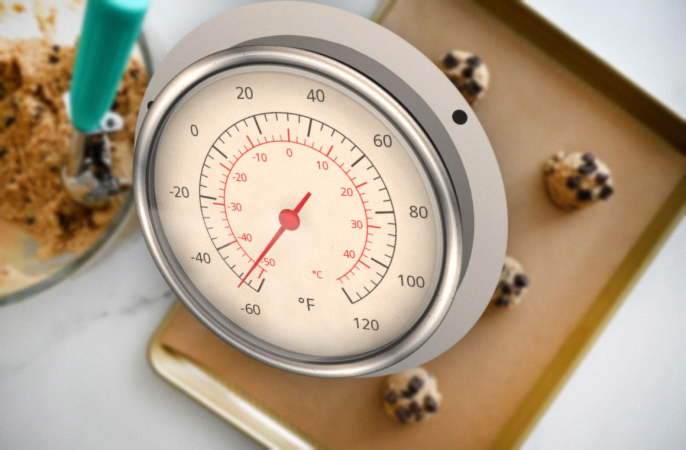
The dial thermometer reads -54 °F
